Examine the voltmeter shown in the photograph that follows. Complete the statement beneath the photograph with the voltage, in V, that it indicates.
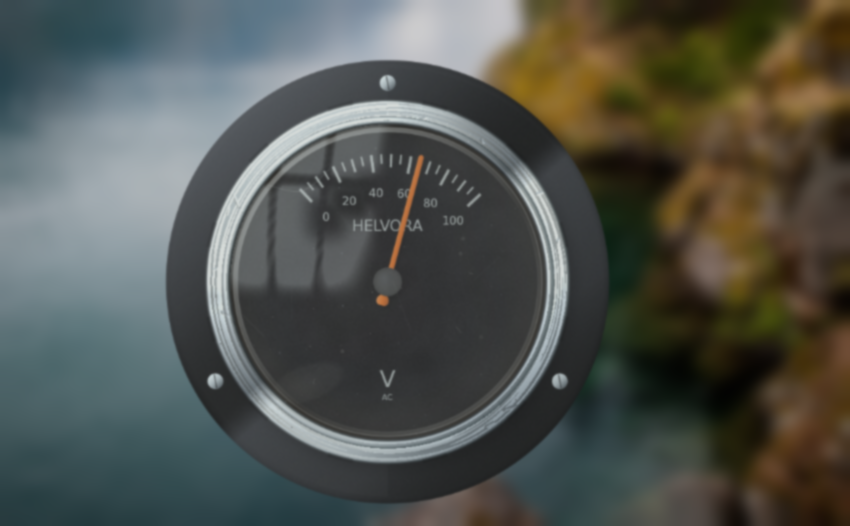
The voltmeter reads 65 V
